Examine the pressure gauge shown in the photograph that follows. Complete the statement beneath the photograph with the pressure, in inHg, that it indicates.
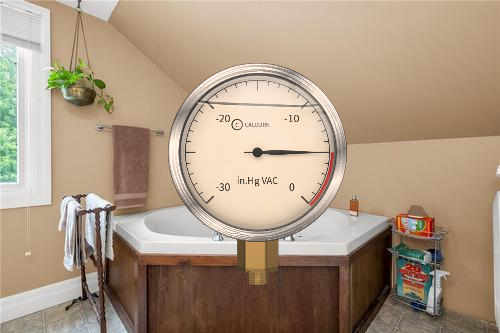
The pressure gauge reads -5 inHg
